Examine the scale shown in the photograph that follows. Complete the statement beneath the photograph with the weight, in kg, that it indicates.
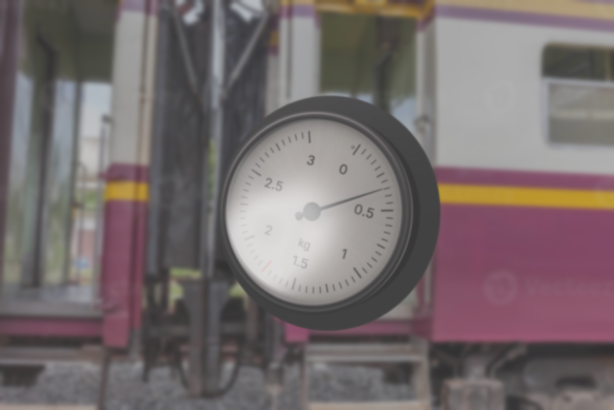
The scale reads 0.35 kg
